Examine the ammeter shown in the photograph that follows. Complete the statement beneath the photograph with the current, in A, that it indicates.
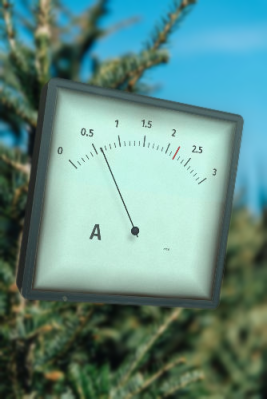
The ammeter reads 0.6 A
